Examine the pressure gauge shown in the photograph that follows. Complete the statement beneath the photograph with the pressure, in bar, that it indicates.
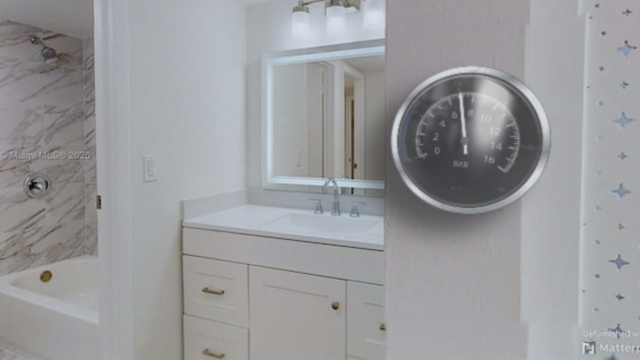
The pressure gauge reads 7 bar
